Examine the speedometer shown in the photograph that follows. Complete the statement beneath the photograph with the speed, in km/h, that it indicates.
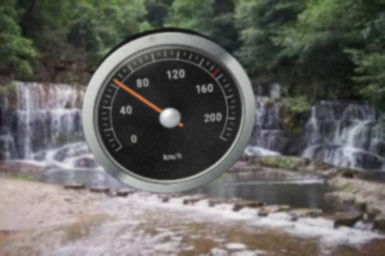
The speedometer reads 65 km/h
